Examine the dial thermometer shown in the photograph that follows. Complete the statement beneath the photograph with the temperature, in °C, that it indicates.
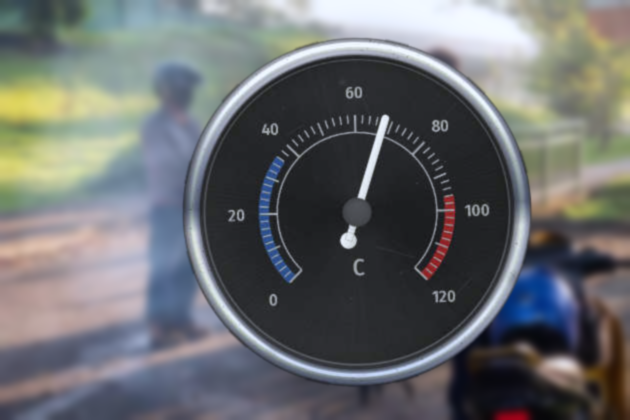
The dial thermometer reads 68 °C
